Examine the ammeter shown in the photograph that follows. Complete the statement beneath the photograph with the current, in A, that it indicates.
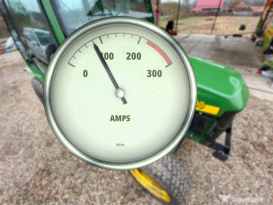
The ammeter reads 80 A
